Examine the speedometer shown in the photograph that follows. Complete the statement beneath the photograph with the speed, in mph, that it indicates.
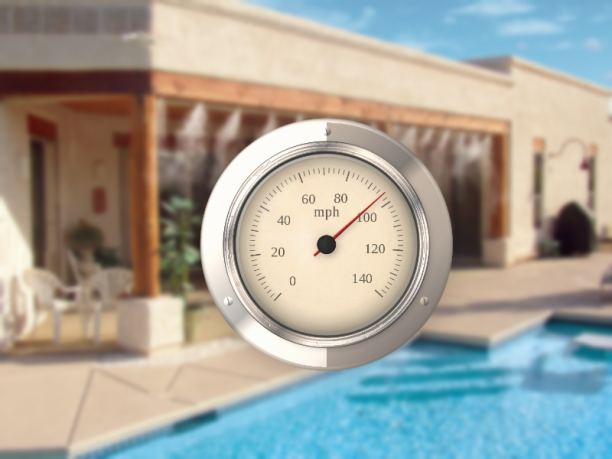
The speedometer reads 96 mph
